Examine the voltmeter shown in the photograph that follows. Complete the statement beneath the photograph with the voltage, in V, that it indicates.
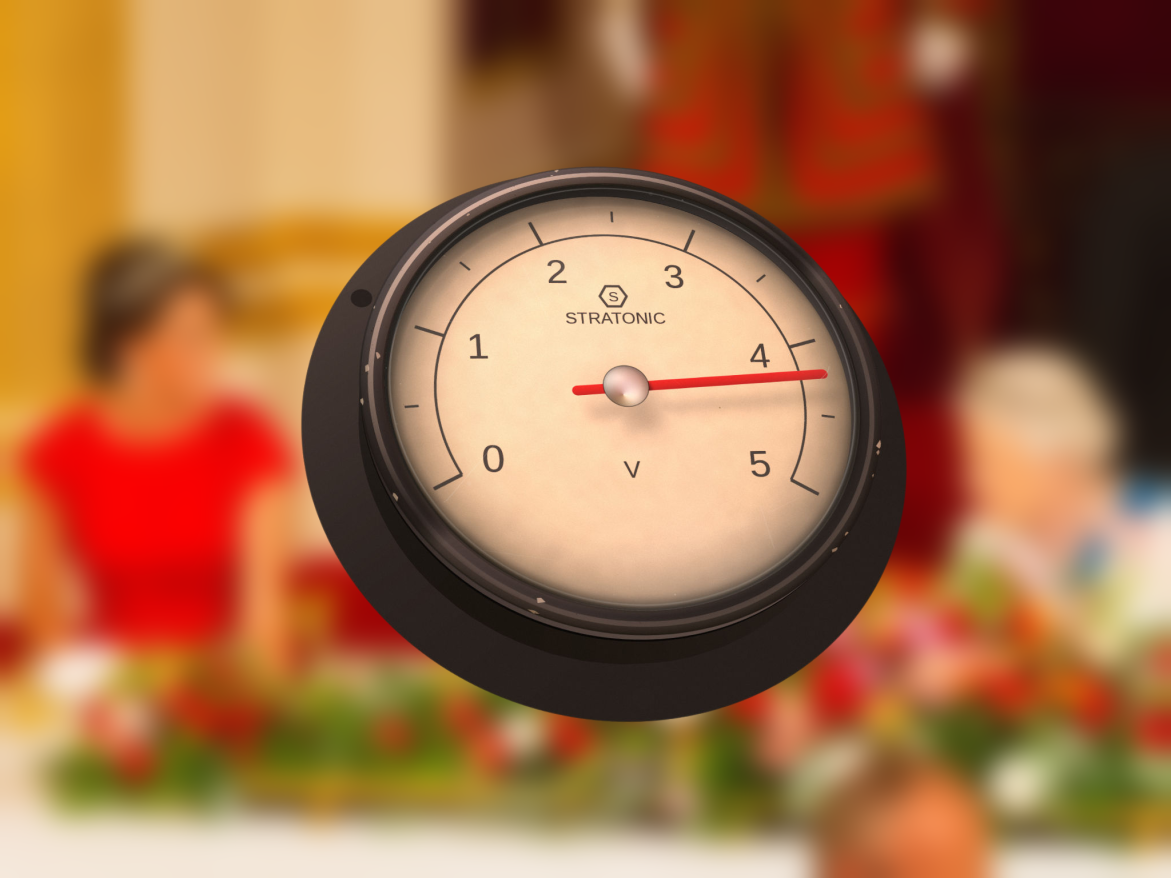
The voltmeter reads 4.25 V
